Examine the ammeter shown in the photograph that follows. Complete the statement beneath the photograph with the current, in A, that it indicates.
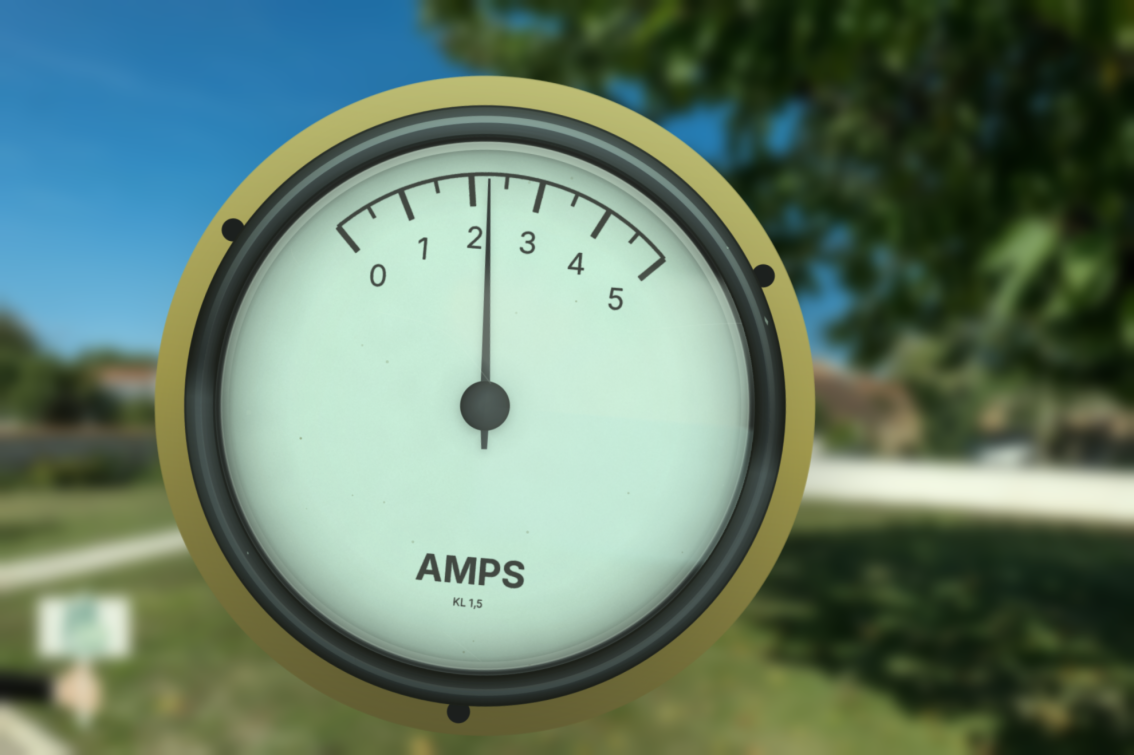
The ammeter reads 2.25 A
